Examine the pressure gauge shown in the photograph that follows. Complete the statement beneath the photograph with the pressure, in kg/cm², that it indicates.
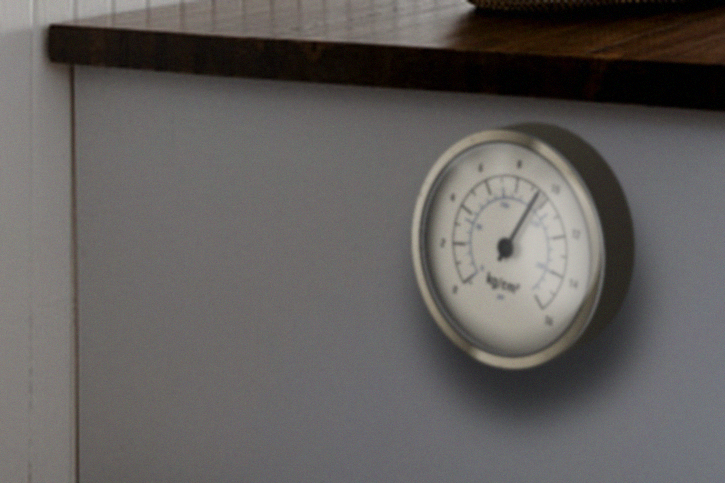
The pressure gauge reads 9.5 kg/cm²
